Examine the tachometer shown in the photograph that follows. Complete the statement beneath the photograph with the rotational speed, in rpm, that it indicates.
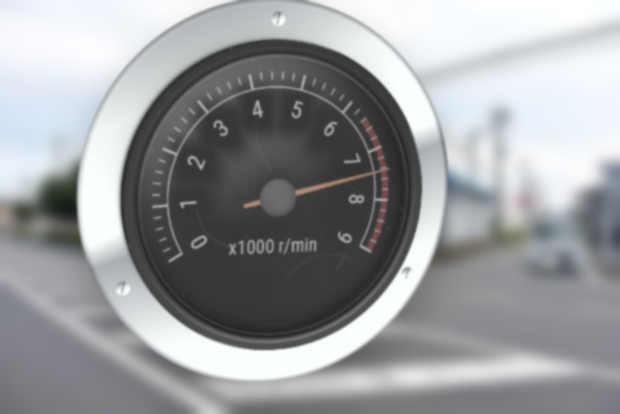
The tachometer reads 7400 rpm
